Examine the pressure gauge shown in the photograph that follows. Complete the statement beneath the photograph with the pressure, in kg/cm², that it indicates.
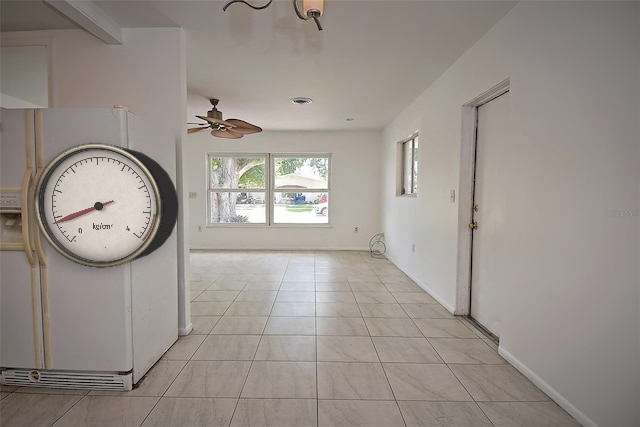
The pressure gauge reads 0.4 kg/cm²
